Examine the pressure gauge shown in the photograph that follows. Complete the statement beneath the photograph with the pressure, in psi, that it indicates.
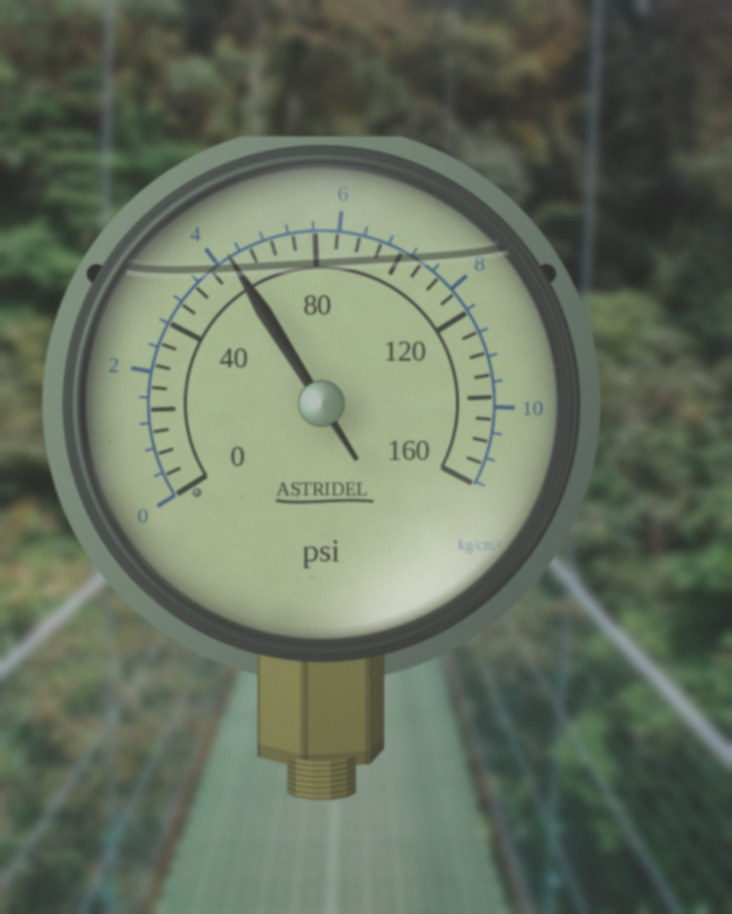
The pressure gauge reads 60 psi
